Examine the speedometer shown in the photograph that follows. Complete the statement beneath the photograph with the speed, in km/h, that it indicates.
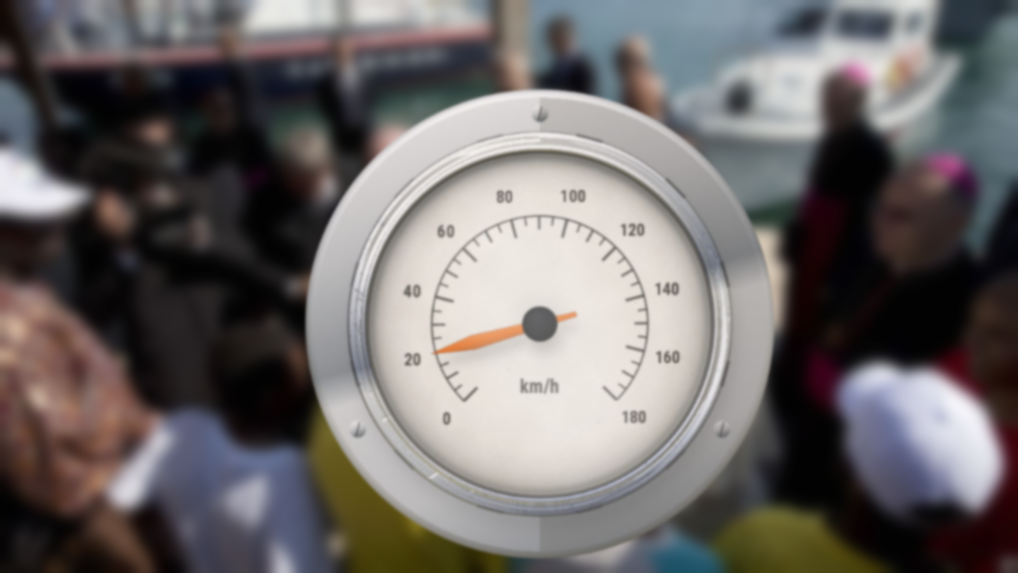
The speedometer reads 20 km/h
